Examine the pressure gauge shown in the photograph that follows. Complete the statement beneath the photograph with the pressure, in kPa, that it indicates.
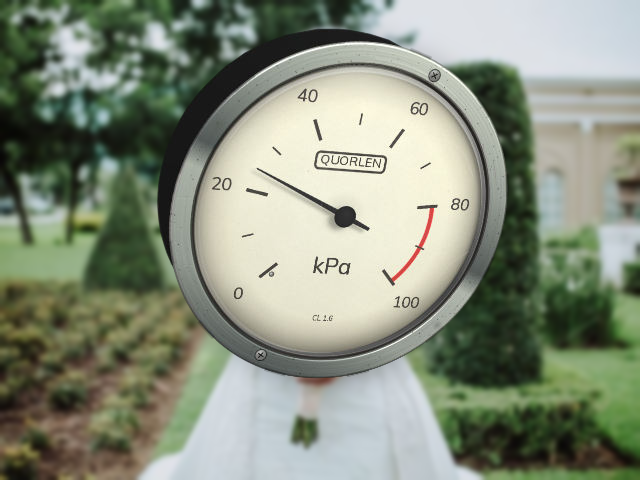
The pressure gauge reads 25 kPa
